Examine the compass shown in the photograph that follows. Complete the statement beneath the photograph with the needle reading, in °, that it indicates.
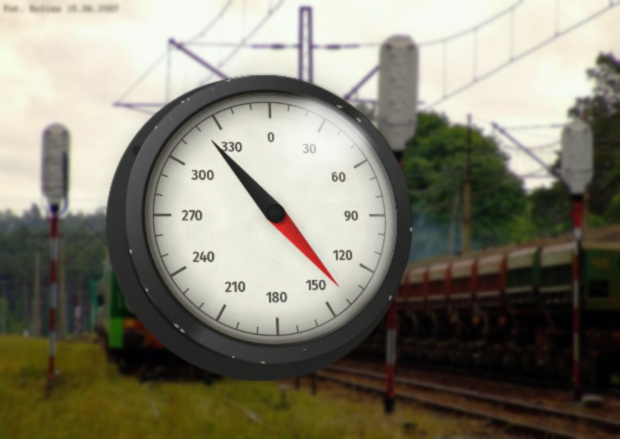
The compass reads 140 °
